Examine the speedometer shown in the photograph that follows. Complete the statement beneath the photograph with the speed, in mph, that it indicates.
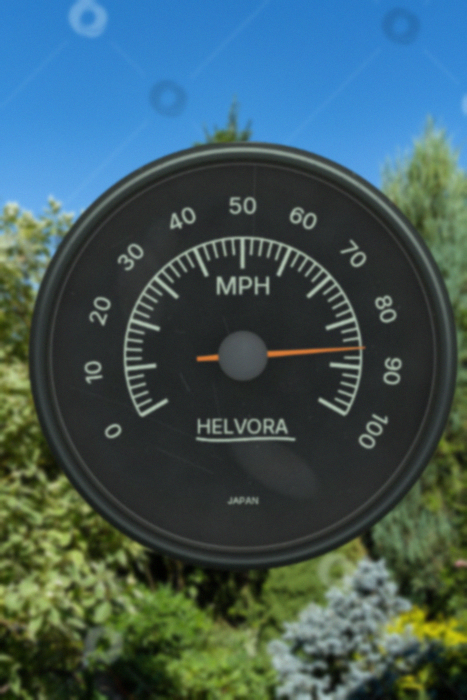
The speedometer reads 86 mph
